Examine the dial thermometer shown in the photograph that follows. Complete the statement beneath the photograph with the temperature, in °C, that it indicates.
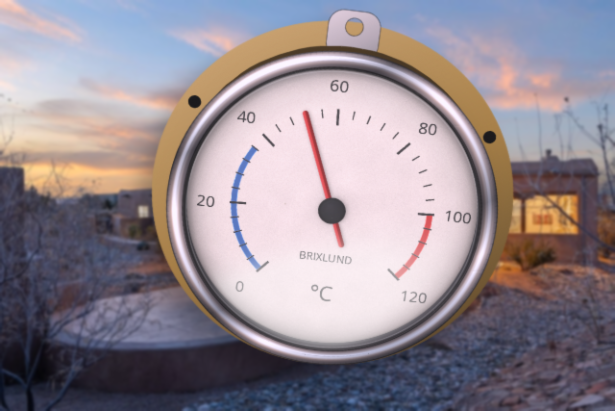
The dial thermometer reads 52 °C
